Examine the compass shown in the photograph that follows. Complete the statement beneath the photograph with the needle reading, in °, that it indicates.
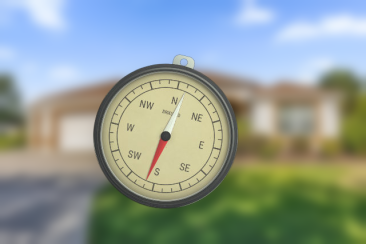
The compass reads 190 °
